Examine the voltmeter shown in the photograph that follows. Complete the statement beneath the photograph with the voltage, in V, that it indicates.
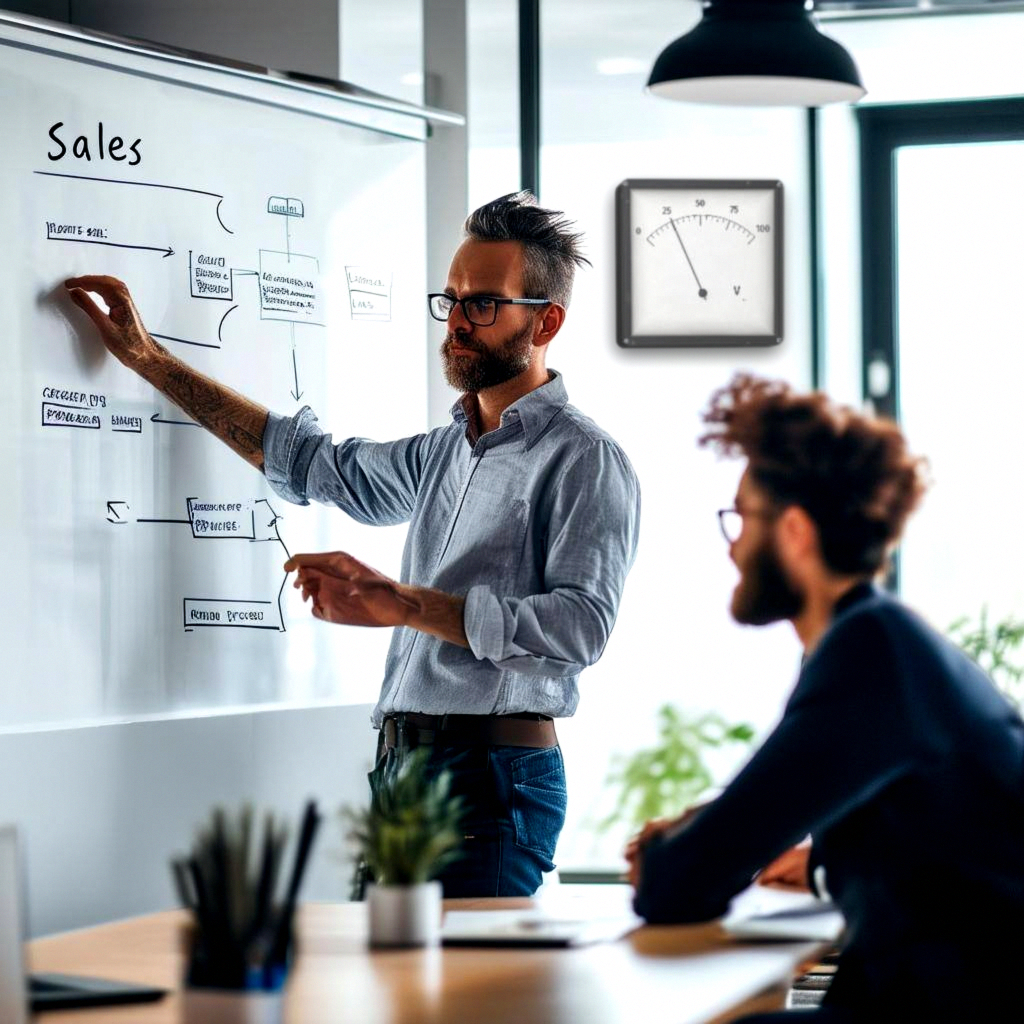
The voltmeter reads 25 V
